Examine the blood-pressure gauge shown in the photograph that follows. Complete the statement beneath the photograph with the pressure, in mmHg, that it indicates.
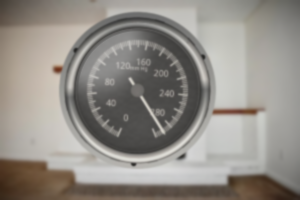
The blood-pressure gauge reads 290 mmHg
